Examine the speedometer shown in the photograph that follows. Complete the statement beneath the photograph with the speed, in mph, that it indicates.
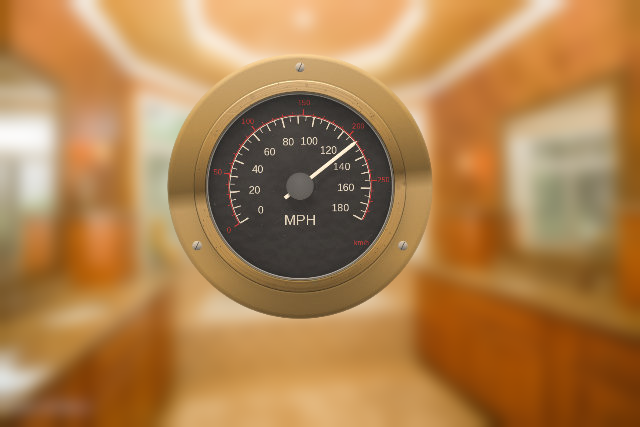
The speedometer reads 130 mph
